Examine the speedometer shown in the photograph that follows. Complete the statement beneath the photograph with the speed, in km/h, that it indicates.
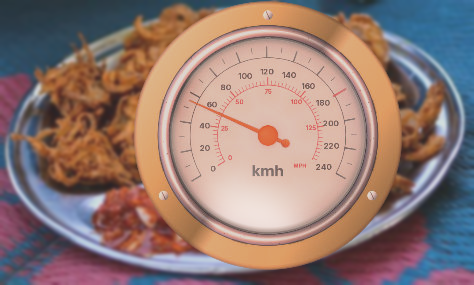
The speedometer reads 55 km/h
